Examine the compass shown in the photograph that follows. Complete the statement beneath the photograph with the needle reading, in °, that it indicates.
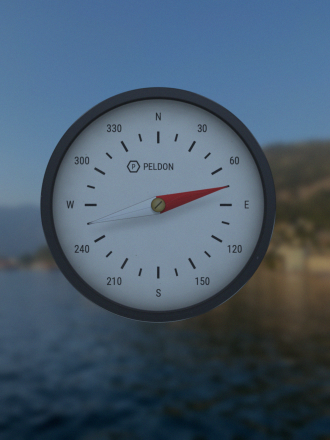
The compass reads 75 °
